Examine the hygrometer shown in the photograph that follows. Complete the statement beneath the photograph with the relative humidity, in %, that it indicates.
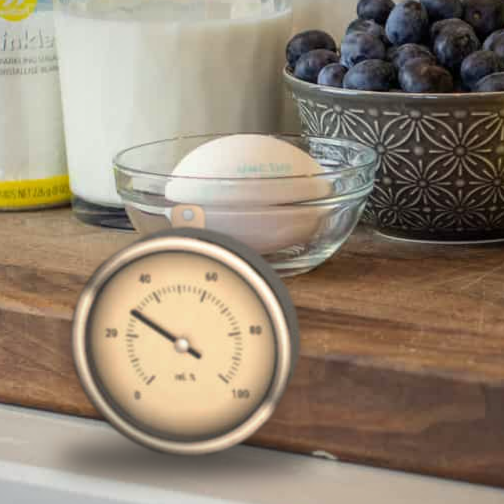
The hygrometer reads 30 %
